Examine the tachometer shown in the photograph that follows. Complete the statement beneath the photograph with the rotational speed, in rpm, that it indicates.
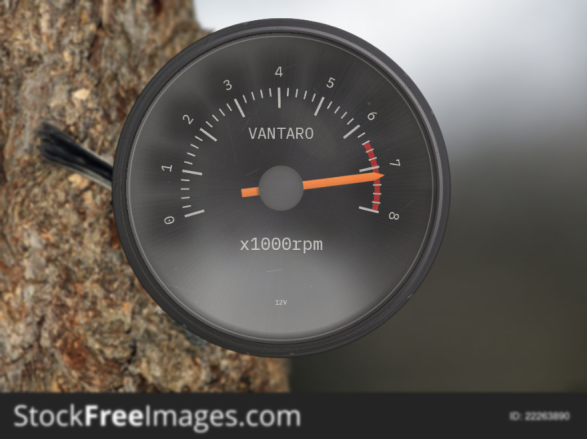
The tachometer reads 7200 rpm
